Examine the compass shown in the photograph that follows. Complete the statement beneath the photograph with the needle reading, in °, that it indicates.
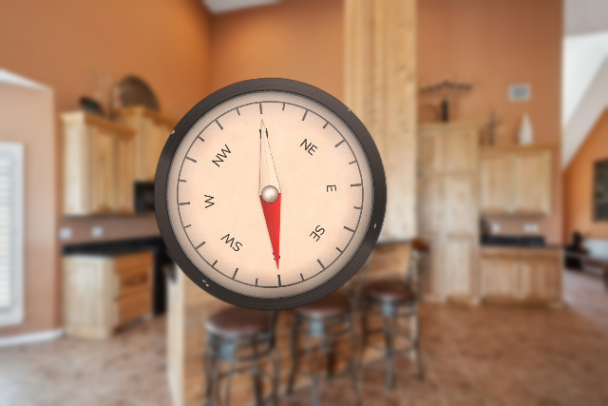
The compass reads 180 °
